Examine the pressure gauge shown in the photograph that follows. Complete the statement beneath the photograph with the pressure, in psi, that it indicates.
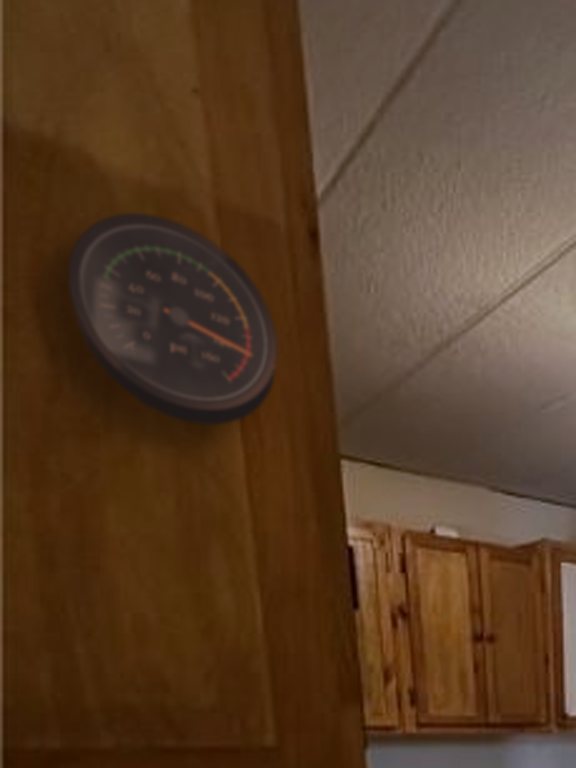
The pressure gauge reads 140 psi
